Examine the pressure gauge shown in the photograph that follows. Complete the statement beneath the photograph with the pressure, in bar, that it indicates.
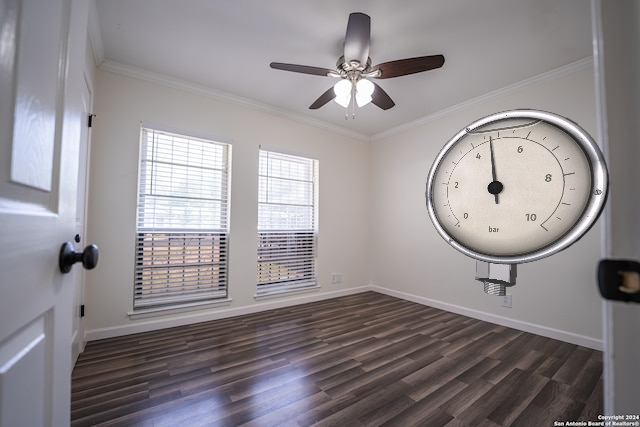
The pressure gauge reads 4.75 bar
